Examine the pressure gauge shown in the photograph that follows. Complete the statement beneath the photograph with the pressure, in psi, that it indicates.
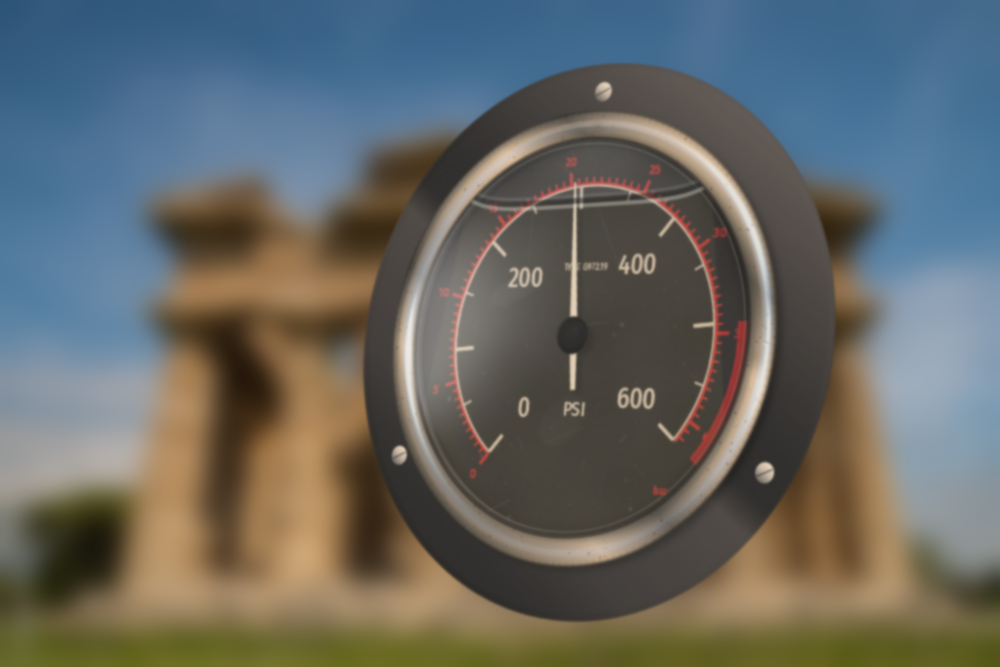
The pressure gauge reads 300 psi
